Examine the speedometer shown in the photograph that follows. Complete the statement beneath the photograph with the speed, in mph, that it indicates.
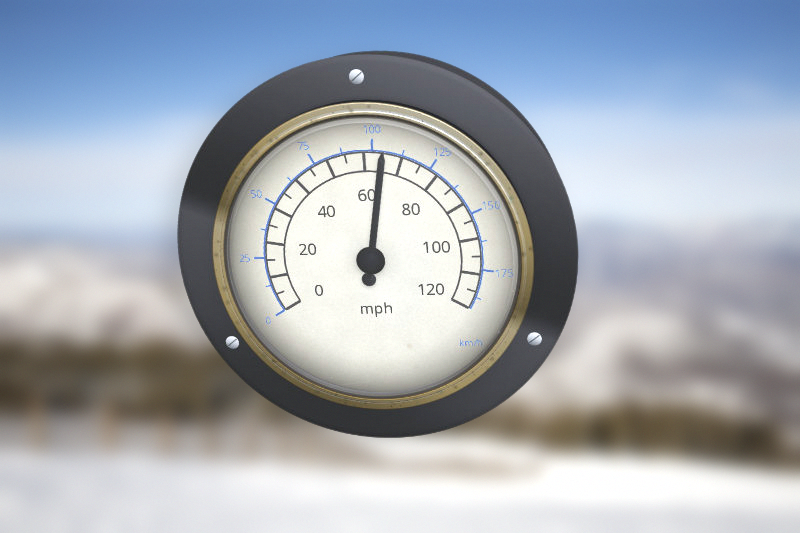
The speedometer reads 65 mph
